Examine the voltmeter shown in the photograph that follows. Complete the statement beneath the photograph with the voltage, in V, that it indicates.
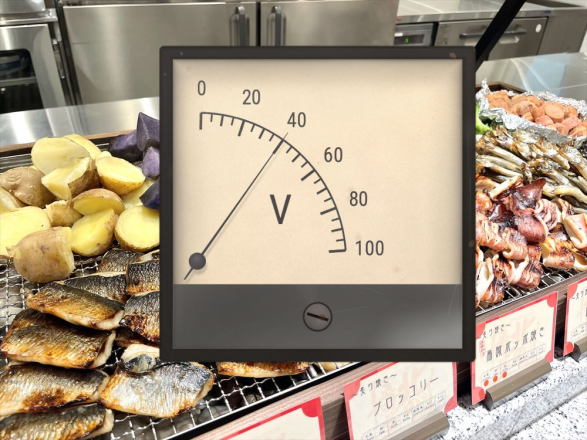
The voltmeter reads 40 V
